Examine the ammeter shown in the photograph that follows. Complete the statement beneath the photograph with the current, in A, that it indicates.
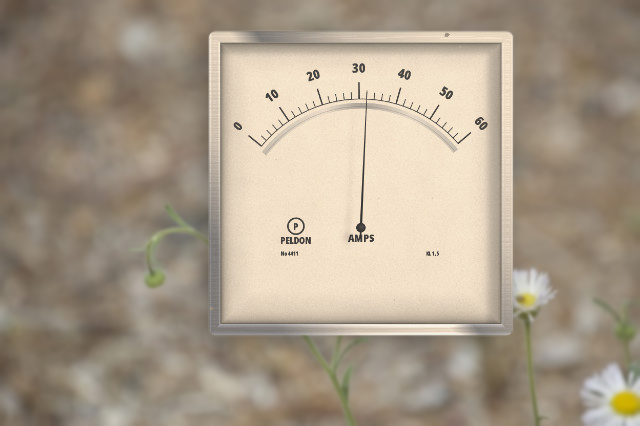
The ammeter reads 32 A
